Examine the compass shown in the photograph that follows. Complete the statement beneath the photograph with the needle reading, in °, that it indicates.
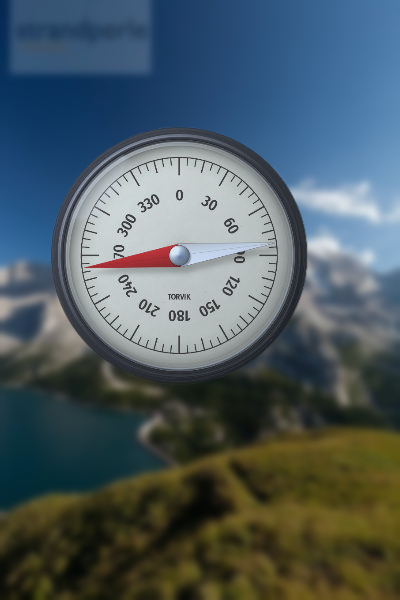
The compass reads 262.5 °
